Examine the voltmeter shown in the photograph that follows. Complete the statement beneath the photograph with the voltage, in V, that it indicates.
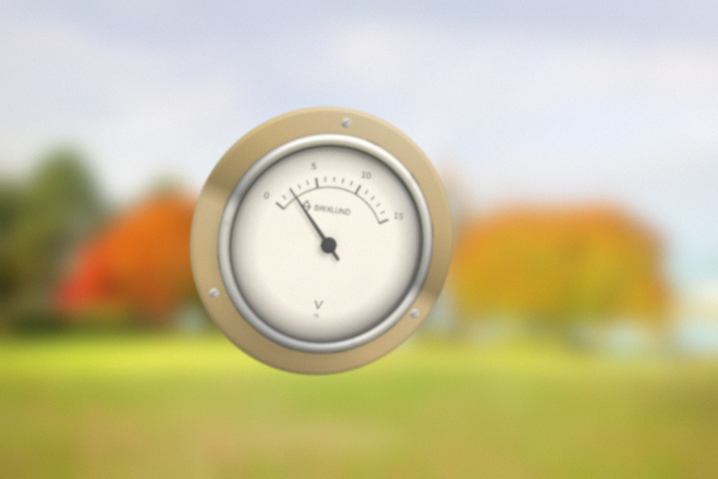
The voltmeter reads 2 V
